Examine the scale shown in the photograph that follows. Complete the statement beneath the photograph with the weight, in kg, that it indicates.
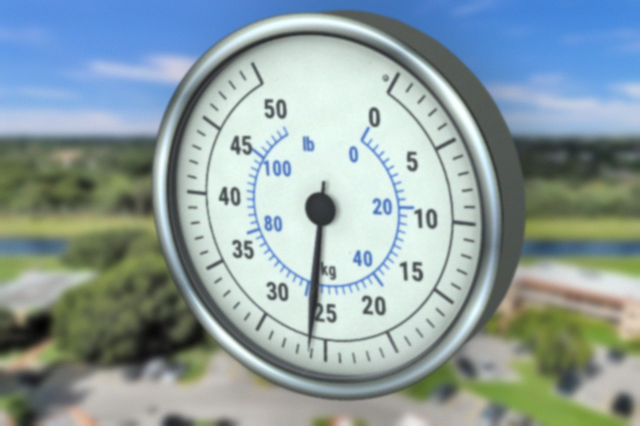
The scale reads 26 kg
